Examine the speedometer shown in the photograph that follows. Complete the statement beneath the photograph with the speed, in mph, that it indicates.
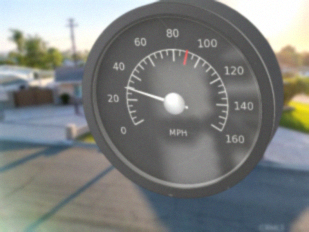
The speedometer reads 30 mph
